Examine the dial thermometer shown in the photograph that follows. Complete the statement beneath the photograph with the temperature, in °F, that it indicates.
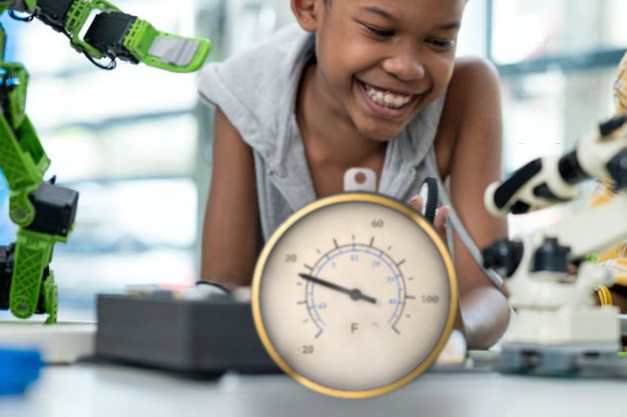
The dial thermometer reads 15 °F
